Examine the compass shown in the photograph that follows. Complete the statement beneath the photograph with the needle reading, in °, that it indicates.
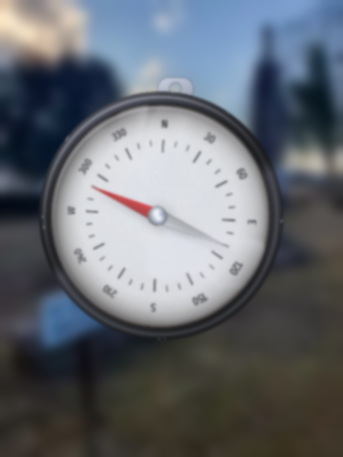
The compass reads 290 °
